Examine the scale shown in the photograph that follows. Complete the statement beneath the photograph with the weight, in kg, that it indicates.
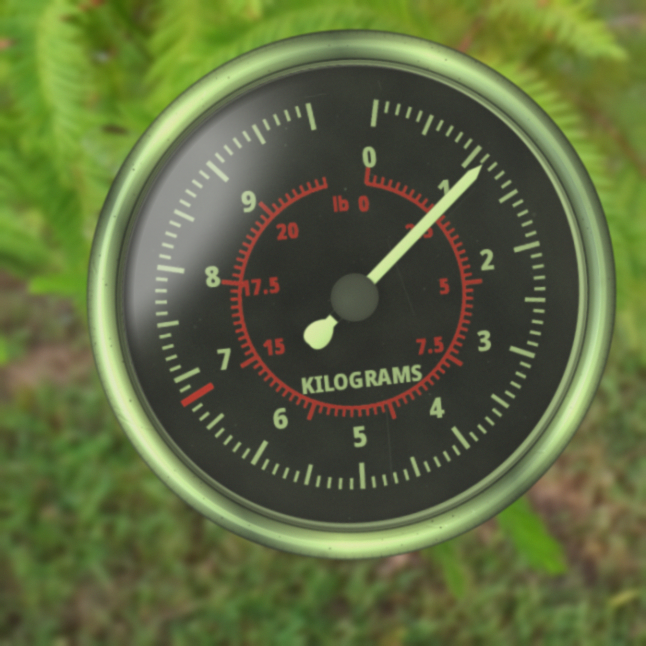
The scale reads 1.1 kg
